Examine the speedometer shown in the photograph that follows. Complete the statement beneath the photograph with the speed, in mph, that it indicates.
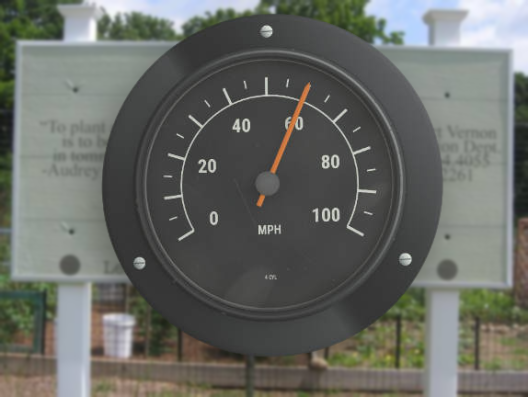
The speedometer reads 60 mph
